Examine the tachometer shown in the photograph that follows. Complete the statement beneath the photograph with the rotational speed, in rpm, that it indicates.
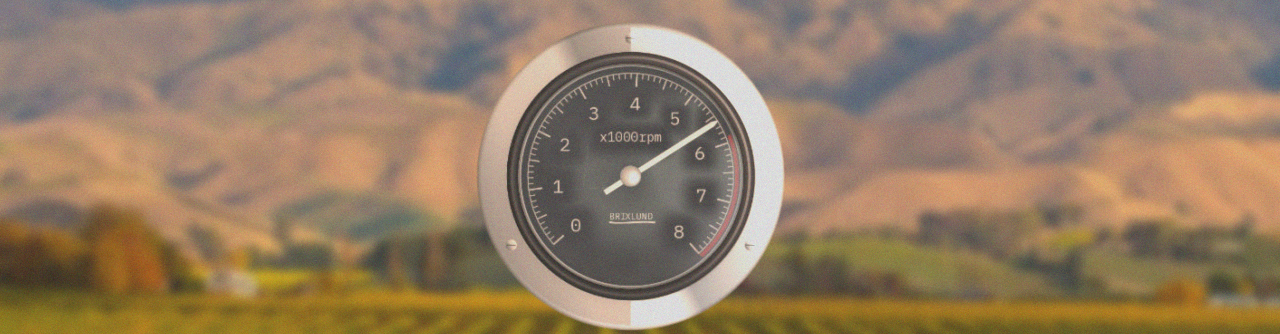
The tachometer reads 5600 rpm
